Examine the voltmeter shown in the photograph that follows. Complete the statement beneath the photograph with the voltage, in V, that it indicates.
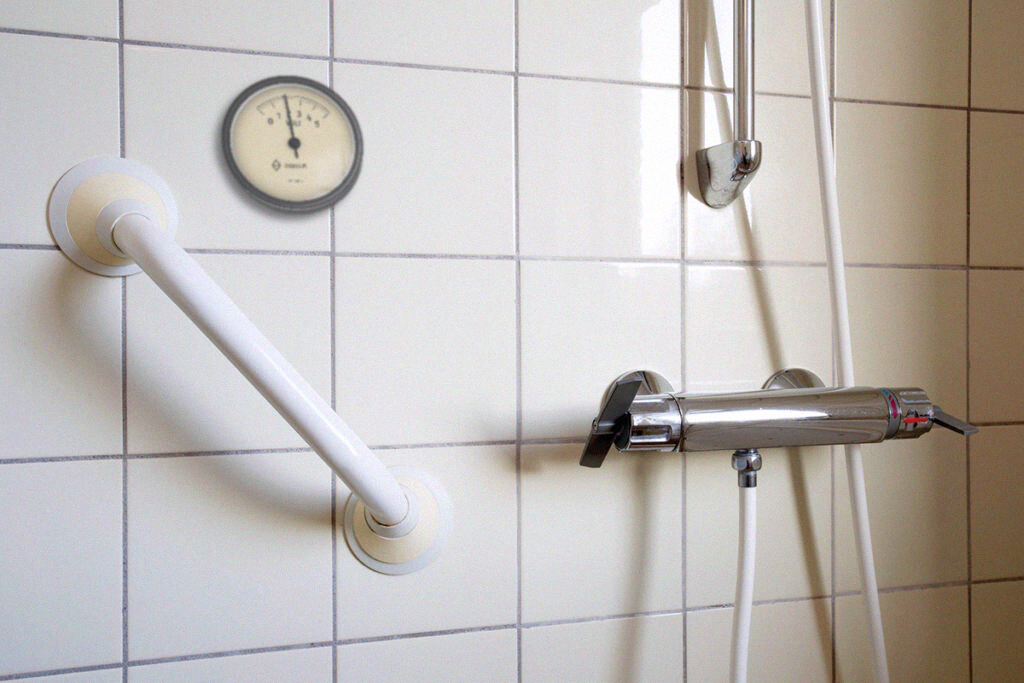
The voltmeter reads 2 V
